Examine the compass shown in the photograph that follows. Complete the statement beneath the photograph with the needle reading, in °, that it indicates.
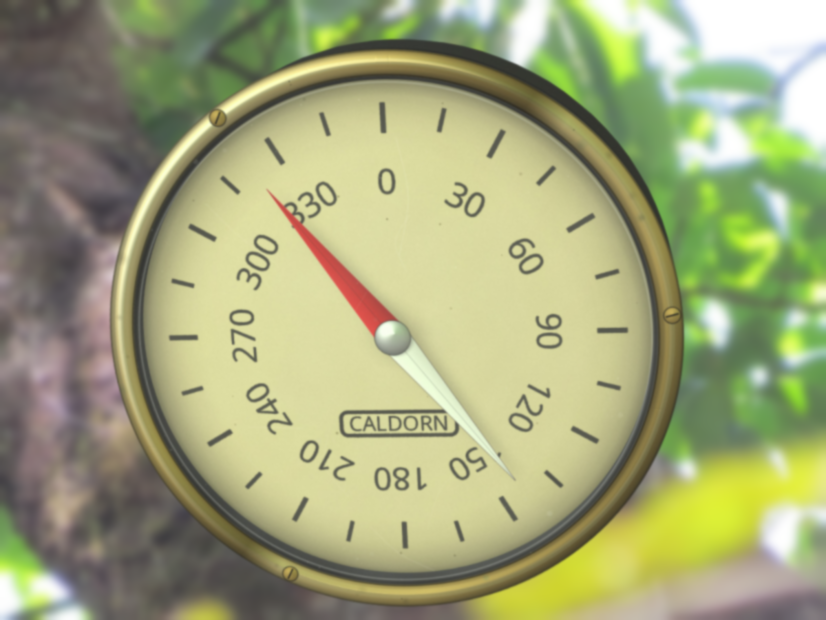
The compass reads 322.5 °
